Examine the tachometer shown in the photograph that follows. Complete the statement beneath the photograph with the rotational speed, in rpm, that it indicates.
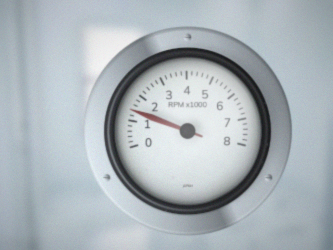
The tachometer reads 1400 rpm
